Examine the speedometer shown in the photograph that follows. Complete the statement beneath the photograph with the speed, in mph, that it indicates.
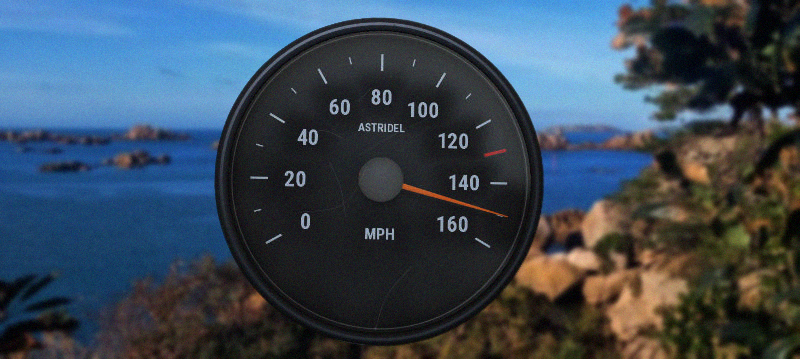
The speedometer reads 150 mph
